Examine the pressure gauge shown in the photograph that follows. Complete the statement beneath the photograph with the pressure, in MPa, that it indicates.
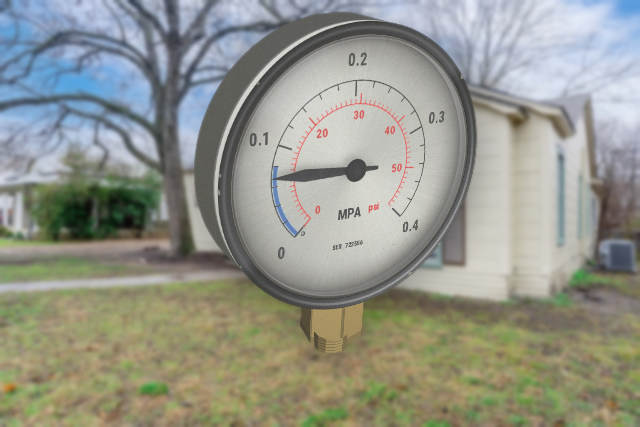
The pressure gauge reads 0.07 MPa
